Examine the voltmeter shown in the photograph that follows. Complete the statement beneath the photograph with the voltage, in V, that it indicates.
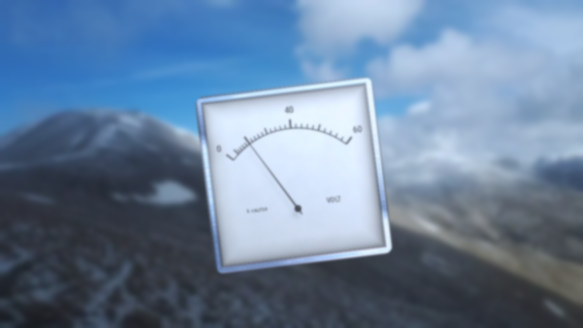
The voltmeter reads 20 V
